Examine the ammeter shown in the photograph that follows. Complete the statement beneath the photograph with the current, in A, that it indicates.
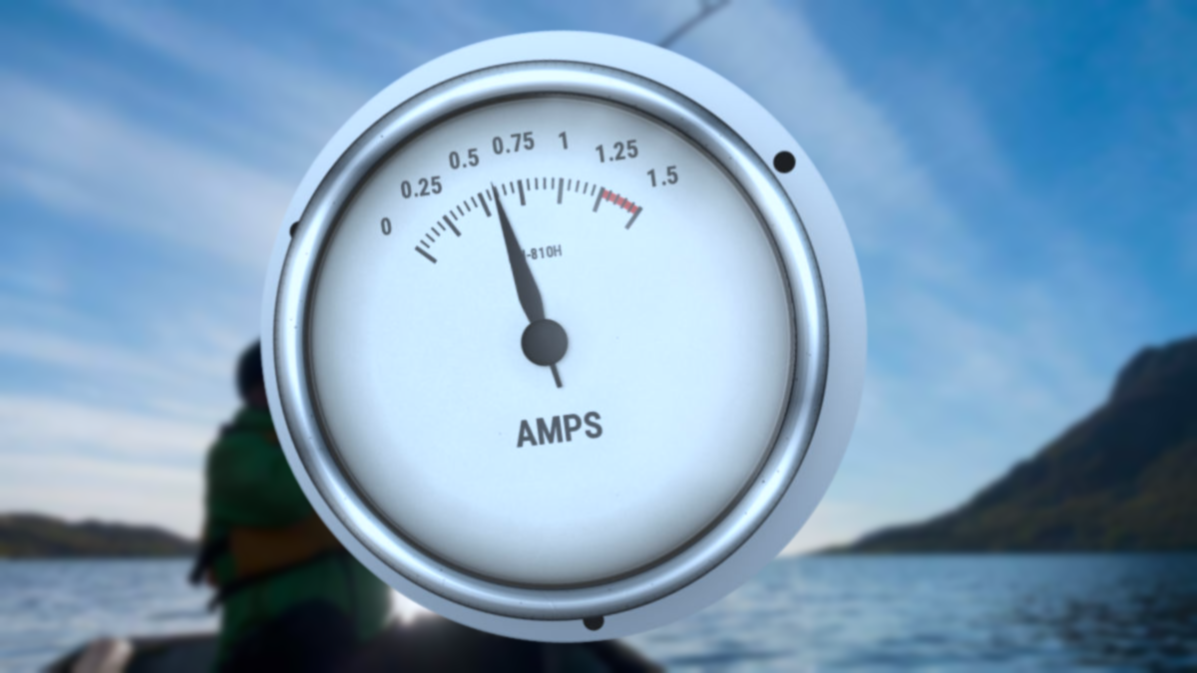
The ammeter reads 0.6 A
